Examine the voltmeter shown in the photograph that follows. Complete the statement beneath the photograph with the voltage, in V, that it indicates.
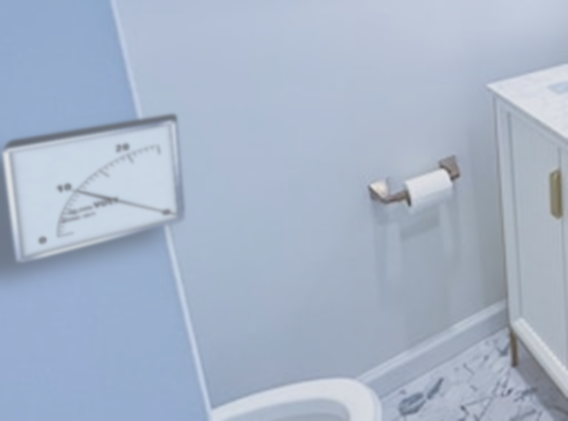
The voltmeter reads 10 V
